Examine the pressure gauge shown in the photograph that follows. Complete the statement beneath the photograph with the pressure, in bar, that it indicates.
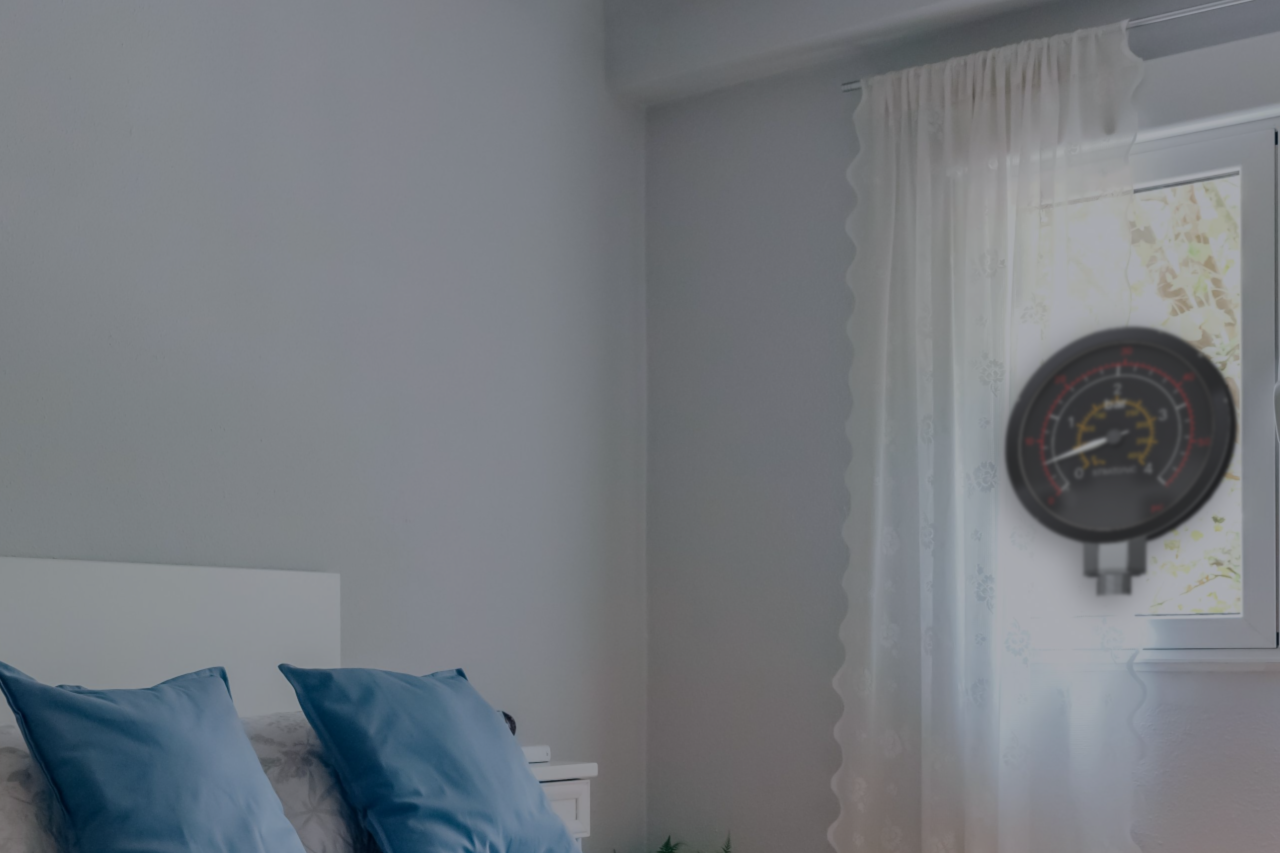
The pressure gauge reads 0.4 bar
